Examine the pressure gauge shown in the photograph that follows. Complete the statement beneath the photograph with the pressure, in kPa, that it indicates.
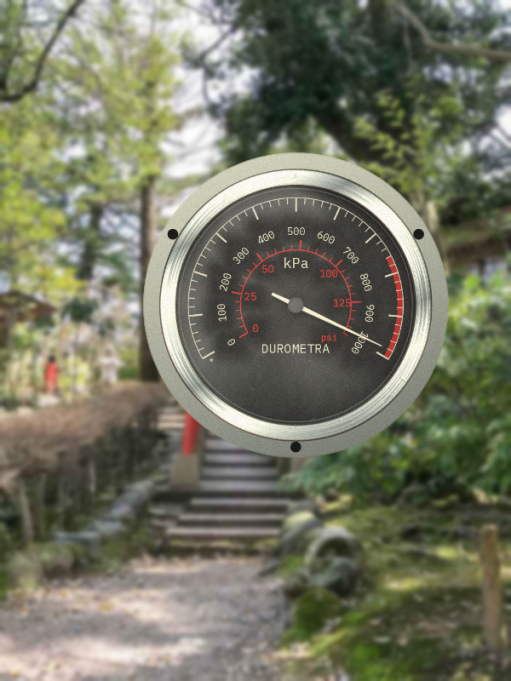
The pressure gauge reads 980 kPa
